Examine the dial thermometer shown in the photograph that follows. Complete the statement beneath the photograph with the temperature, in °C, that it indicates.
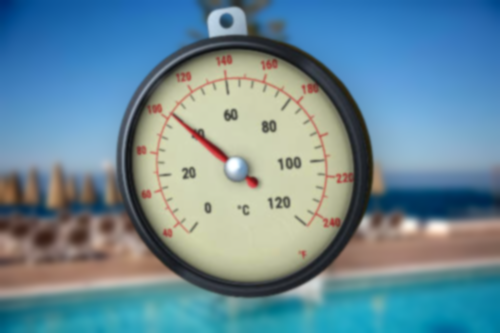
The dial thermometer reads 40 °C
